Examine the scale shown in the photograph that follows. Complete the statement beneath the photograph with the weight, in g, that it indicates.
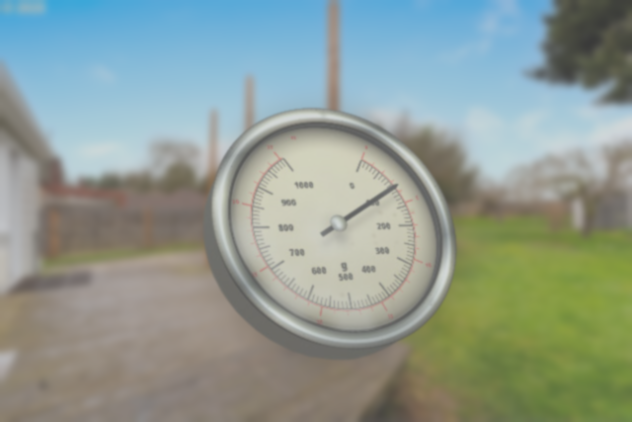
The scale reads 100 g
